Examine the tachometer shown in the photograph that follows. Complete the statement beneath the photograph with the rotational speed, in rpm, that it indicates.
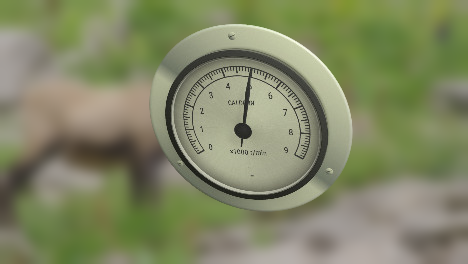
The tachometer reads 5000 rpm
